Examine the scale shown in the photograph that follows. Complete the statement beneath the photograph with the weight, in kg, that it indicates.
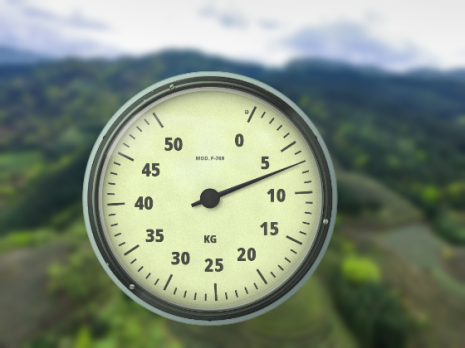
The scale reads 7 kg
